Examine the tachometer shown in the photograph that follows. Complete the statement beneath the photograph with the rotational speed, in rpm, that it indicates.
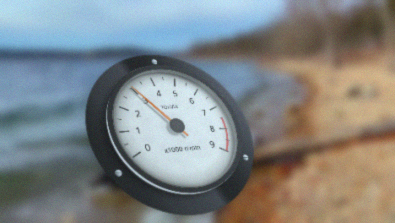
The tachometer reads 3000 rpm
